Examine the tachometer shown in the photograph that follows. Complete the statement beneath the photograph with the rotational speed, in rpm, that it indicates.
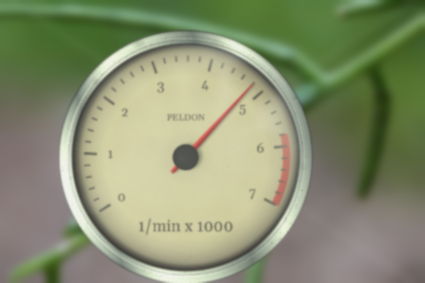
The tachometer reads 4800 rpm
